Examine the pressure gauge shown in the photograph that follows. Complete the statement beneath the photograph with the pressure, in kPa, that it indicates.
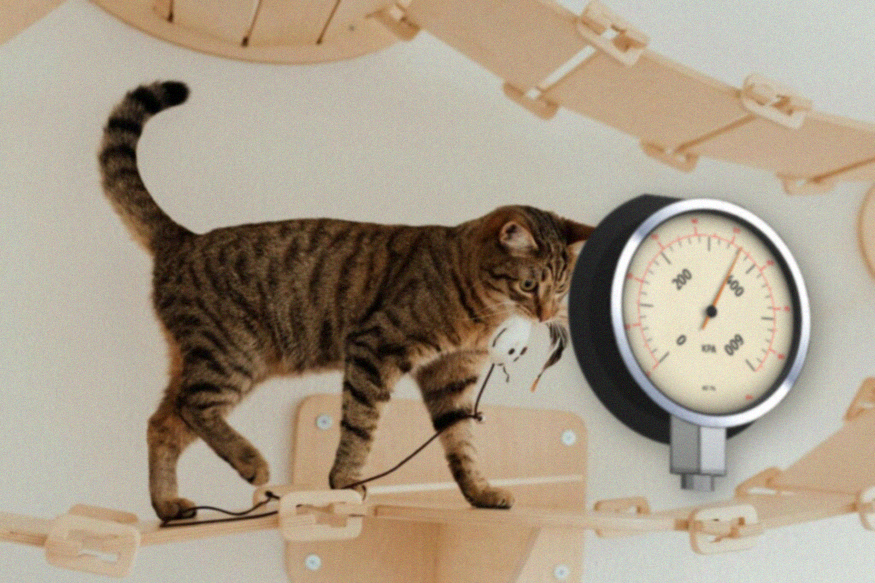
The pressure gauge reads 360 kPa
